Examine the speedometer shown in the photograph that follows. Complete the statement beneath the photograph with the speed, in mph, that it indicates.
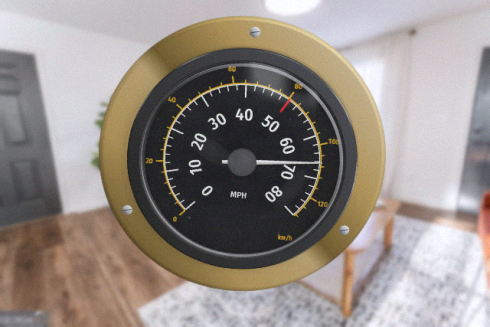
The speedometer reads 66 mph
